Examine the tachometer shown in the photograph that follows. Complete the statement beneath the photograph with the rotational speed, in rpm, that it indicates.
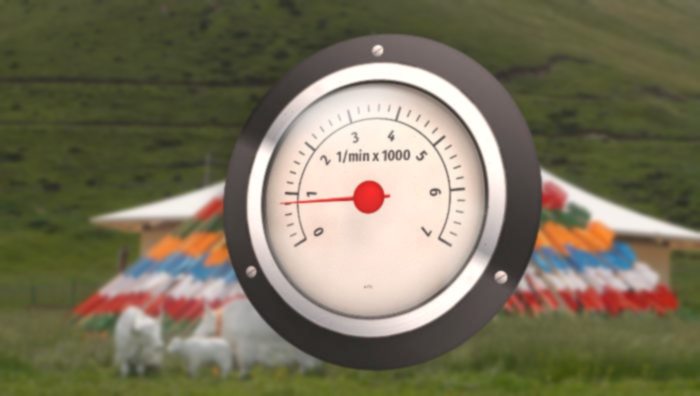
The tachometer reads 800 rpm
